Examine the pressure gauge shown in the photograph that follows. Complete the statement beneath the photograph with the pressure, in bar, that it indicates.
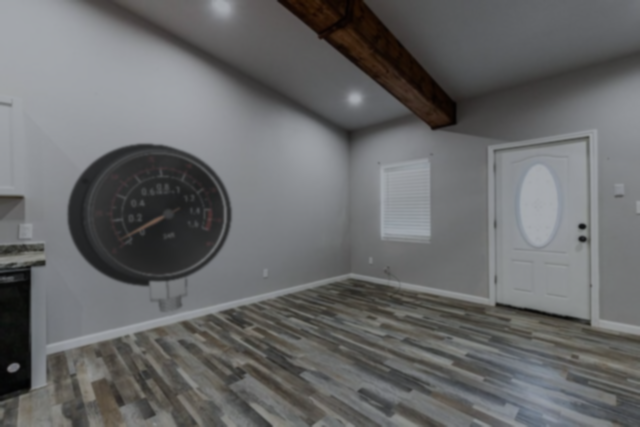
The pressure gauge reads 0.05 bar
